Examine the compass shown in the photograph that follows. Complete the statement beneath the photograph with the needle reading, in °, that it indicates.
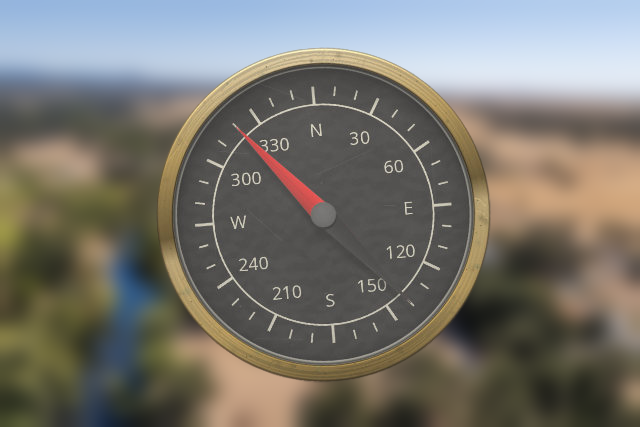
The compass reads 320 °
